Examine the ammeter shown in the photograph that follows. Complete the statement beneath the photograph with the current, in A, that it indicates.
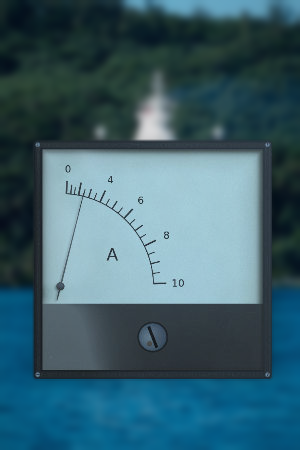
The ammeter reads 2.5 A
